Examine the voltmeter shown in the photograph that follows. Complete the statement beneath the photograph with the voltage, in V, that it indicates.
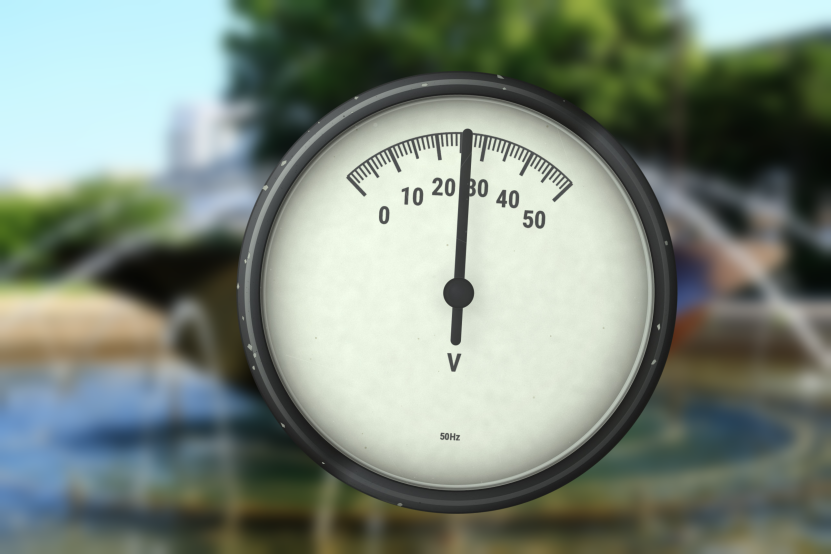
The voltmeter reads 26 V
